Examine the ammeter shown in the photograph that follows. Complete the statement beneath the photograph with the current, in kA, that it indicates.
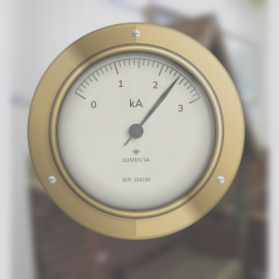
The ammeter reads 2.4 kA
